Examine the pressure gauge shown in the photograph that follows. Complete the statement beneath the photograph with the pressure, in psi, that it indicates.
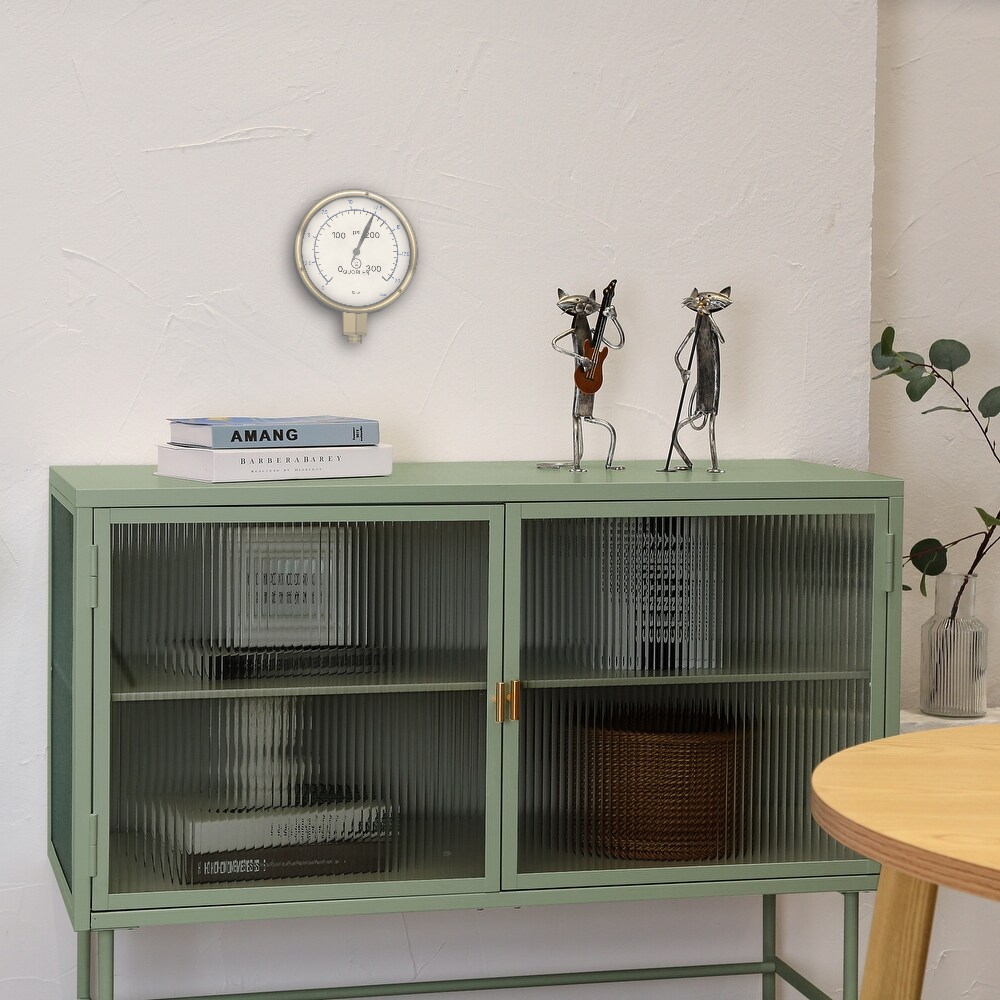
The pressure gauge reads 180 psi
